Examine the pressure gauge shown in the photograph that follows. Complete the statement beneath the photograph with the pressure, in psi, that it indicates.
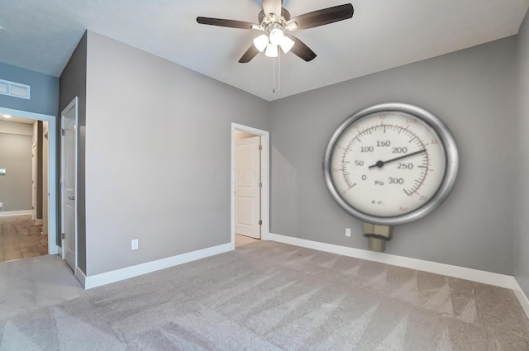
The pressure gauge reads 225 psi
